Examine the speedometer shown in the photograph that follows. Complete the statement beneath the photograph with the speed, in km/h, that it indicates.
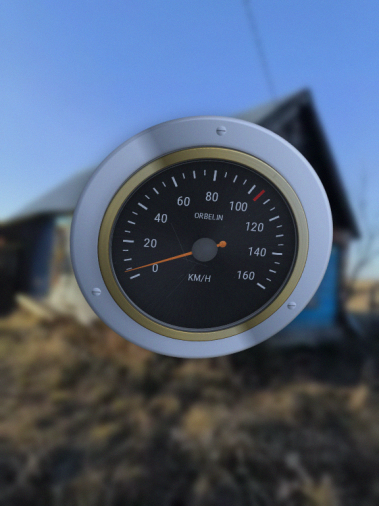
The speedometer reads 5 km/h
